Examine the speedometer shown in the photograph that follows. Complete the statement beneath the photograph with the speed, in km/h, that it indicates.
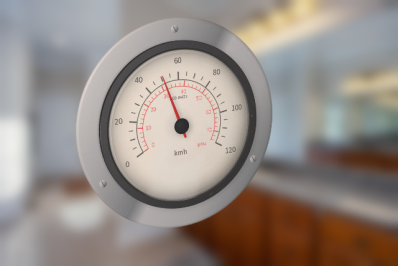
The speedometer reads 50 km/h
